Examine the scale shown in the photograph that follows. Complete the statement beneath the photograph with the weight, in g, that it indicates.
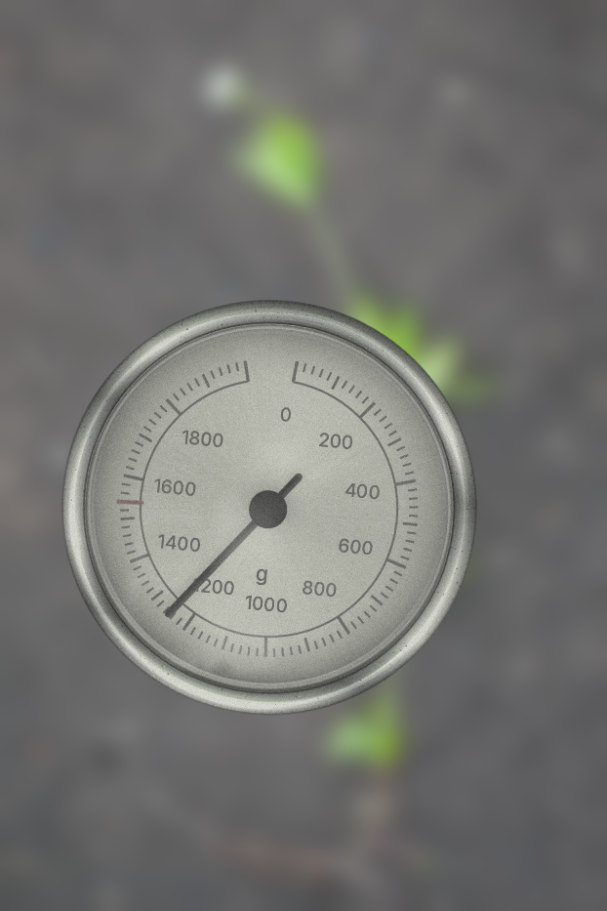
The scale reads 1250 g
